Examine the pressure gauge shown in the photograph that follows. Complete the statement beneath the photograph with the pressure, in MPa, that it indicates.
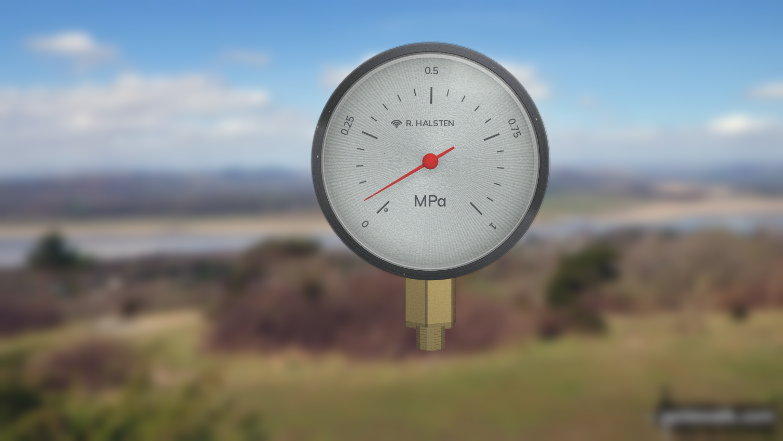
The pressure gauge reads 0.05 MPa
